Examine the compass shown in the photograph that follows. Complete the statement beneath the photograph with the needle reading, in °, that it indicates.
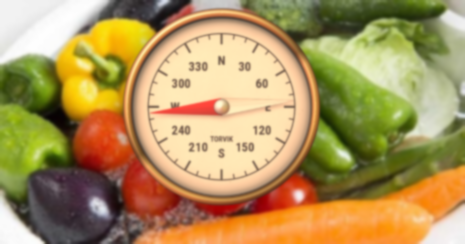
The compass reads 265 °
